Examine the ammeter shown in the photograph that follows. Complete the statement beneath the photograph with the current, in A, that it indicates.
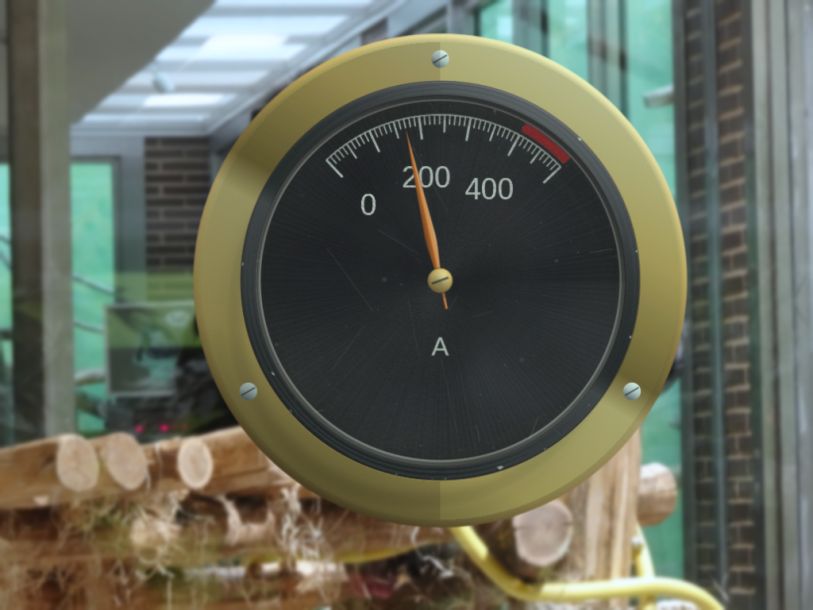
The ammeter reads 170 A
